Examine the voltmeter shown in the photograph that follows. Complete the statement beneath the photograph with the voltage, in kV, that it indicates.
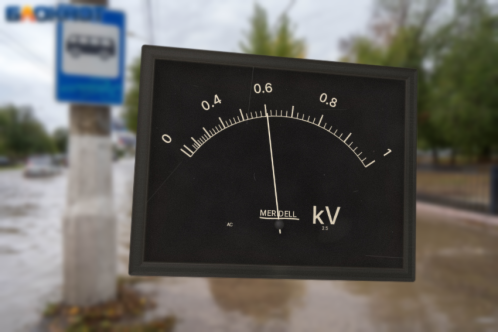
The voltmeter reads 0.6 kV
